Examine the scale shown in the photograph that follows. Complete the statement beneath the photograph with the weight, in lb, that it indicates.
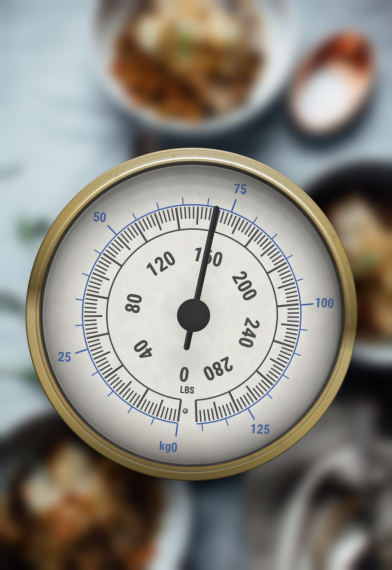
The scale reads 158 lb
